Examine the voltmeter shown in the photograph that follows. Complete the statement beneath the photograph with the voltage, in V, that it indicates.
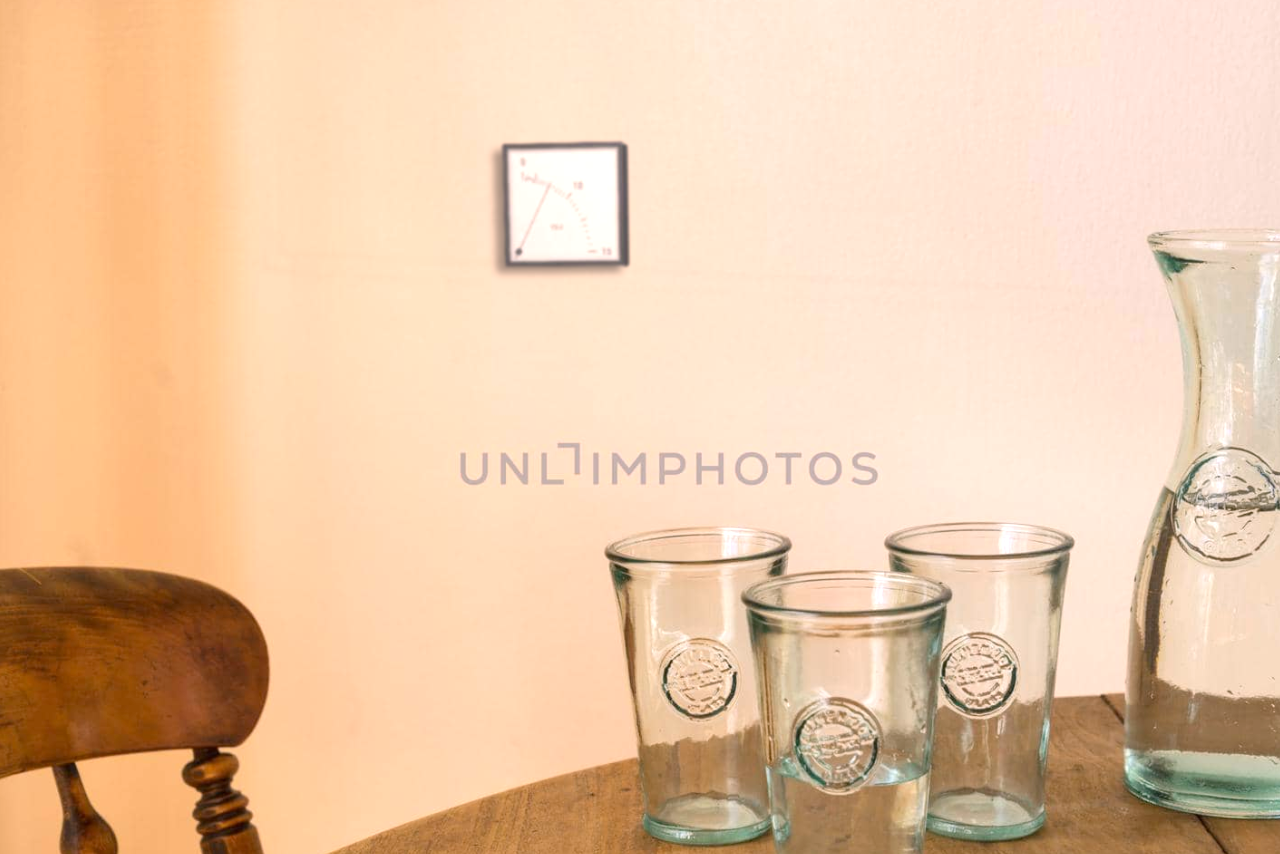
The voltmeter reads 7.5 V
